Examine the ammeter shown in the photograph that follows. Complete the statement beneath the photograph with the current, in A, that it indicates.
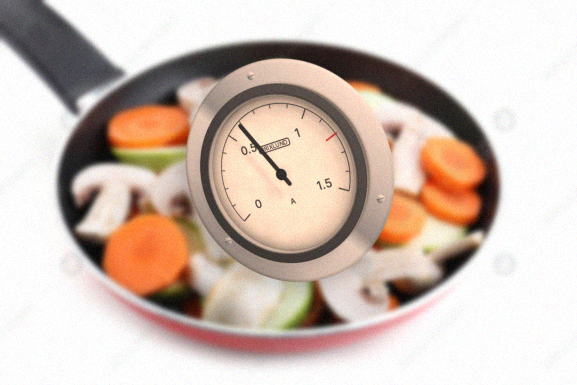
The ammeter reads 0.6 A
